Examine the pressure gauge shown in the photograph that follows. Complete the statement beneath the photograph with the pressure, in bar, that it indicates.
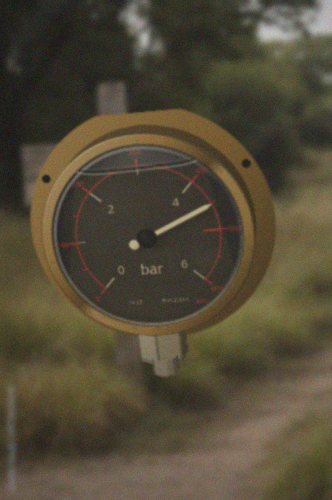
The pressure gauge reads 4.5 bar
